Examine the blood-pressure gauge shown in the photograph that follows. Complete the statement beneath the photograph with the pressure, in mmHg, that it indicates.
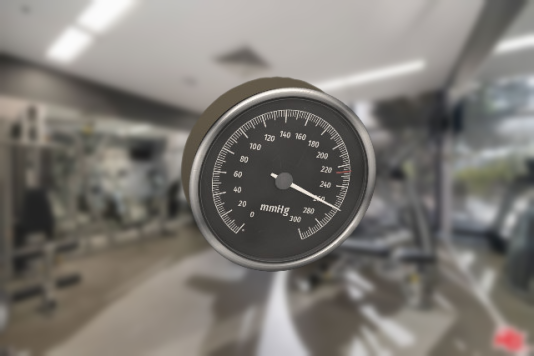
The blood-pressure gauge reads 260 mmHg
